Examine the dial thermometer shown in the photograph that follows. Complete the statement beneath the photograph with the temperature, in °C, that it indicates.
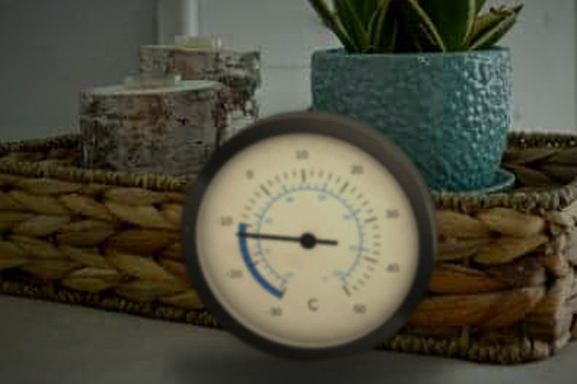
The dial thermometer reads -12 °C
